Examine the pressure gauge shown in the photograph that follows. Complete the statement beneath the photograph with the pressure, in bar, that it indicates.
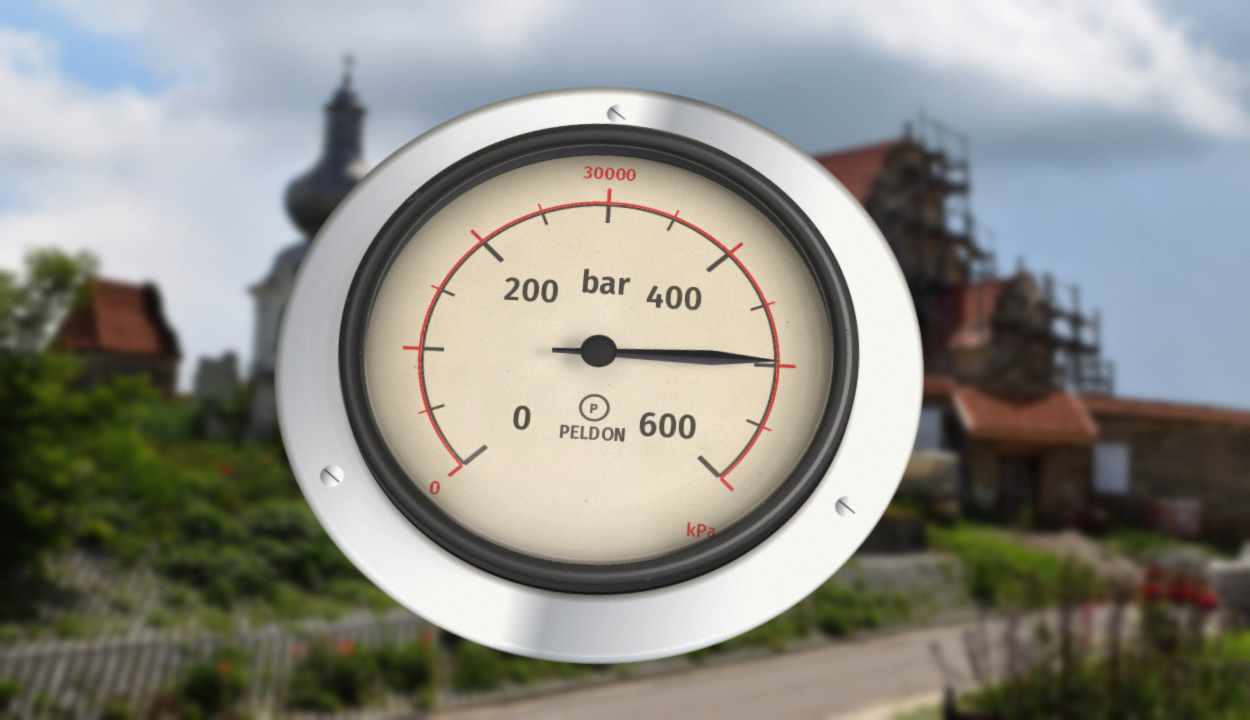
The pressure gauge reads 500 bar
